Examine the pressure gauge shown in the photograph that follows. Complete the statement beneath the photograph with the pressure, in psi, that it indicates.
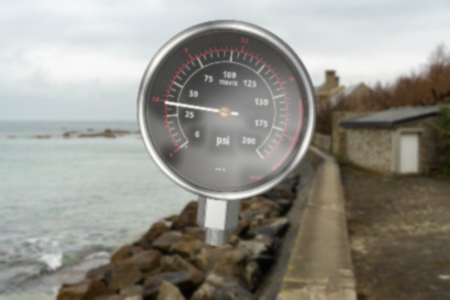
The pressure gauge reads 35 psi
